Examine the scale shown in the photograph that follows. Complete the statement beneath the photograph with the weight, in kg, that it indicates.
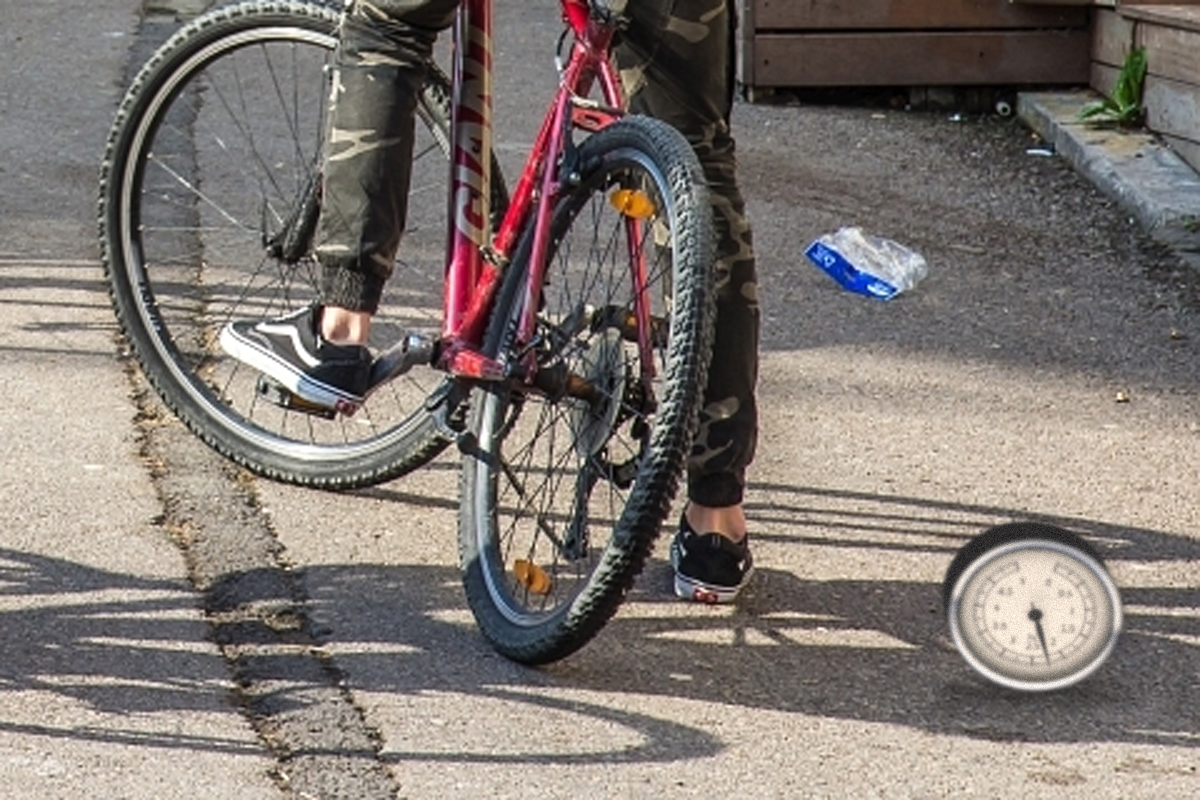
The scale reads 2.25 kg
